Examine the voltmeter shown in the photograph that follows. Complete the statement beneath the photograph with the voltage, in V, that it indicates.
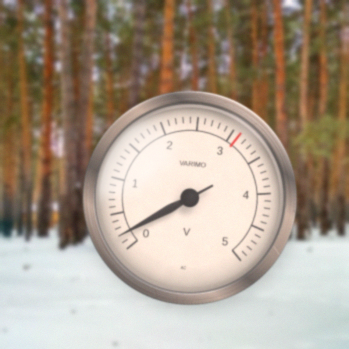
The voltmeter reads 0.2 V
